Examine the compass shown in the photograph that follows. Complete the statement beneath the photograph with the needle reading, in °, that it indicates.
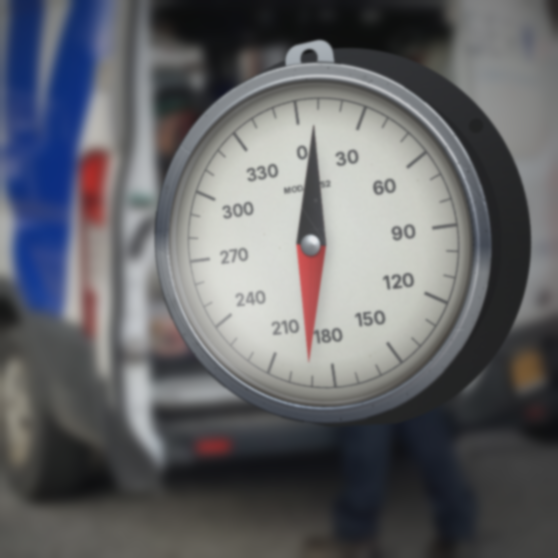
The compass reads 190 °
